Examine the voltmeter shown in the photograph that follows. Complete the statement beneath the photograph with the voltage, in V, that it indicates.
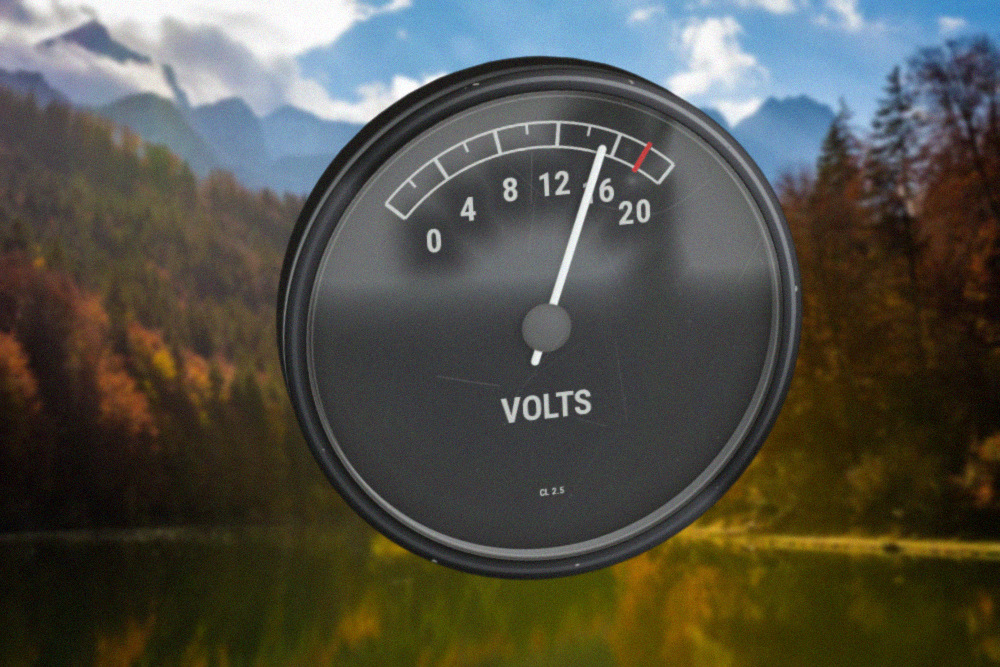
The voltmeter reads 15 V
